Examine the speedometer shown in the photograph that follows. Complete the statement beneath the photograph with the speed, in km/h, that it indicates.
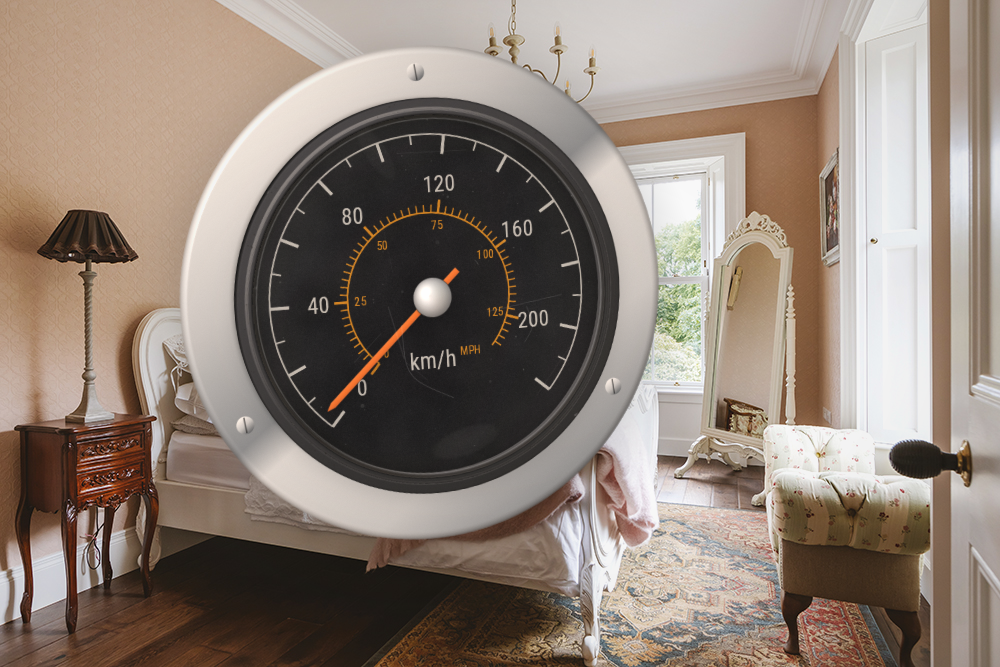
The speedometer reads 5 km/h
